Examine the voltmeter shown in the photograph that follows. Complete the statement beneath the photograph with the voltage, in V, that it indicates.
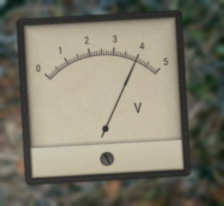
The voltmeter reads 4 V
